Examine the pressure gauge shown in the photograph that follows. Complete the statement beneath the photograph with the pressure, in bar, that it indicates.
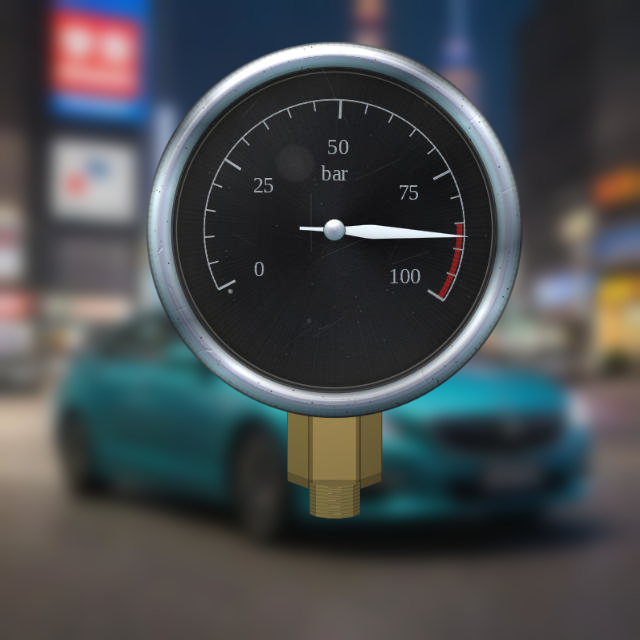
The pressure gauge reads 87.5 bar
